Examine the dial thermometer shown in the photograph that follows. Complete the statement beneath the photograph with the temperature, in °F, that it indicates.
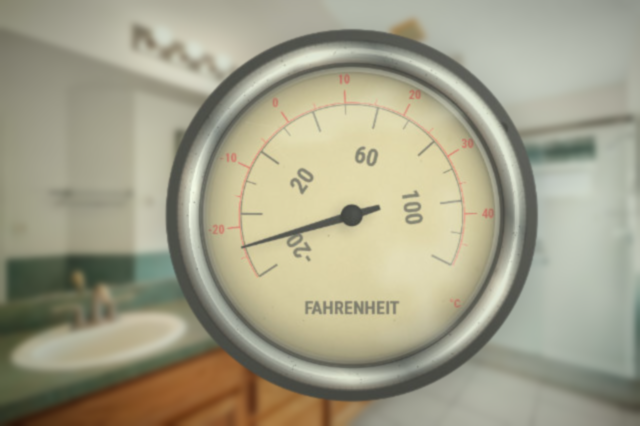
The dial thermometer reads -10 °F
